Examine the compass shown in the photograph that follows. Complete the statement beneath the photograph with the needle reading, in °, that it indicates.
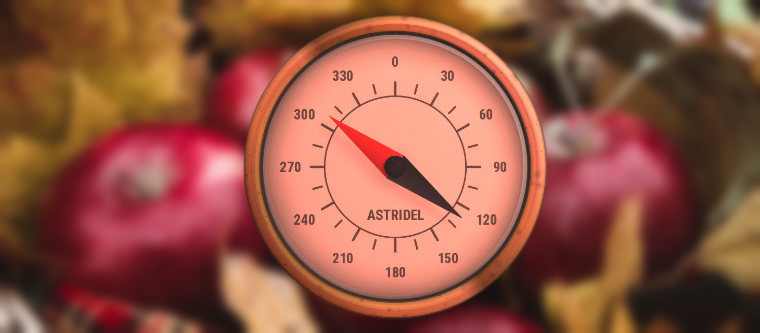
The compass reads 307.5 °
